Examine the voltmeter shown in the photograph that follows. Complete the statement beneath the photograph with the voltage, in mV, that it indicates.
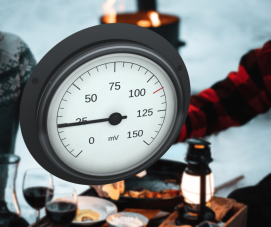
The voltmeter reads 25 mV
